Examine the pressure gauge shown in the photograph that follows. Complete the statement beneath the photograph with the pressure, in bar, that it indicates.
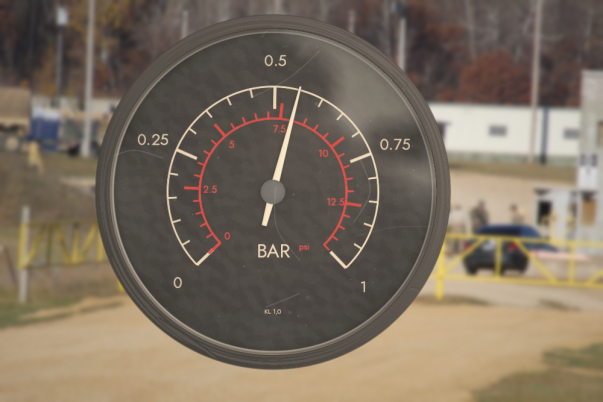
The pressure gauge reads 0.55 bar
